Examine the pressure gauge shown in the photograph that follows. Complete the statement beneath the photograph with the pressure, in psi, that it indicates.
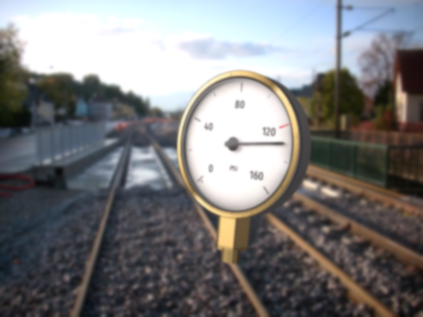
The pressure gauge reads 130 psi
